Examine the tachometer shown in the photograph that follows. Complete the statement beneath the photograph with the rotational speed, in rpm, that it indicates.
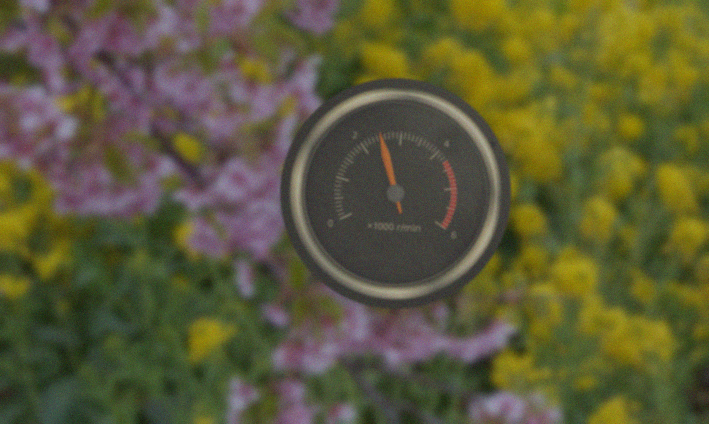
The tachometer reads 2500 rpm
